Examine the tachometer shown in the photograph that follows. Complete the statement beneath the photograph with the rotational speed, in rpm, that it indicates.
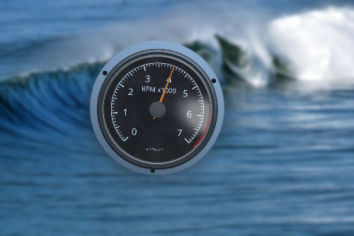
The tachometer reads 4000 rpm
